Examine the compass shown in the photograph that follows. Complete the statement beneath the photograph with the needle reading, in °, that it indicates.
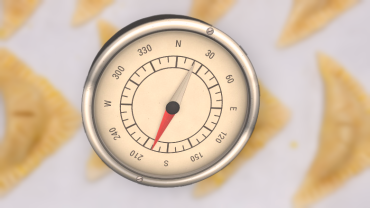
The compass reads 200 °
